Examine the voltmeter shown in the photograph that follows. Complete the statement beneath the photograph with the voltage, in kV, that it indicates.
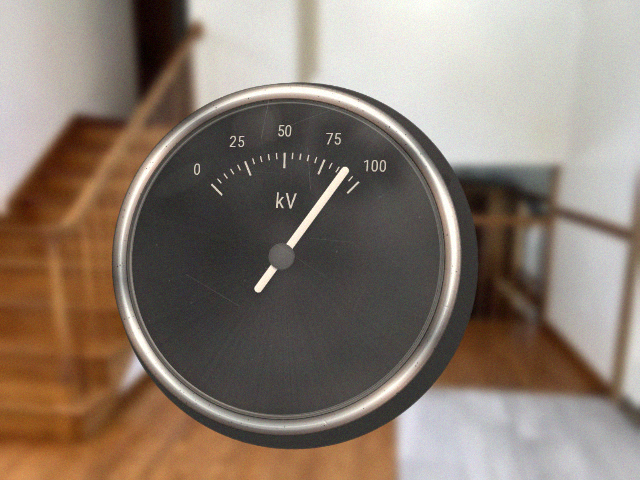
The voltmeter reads 90 kV
